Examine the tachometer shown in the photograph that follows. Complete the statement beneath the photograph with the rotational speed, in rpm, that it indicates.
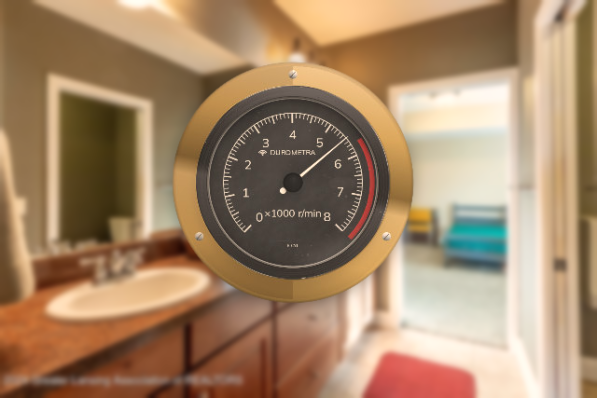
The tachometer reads 5500 rpm
